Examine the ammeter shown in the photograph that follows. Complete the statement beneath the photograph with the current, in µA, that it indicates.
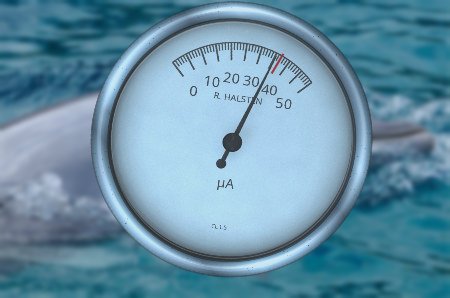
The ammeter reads 35 µA
